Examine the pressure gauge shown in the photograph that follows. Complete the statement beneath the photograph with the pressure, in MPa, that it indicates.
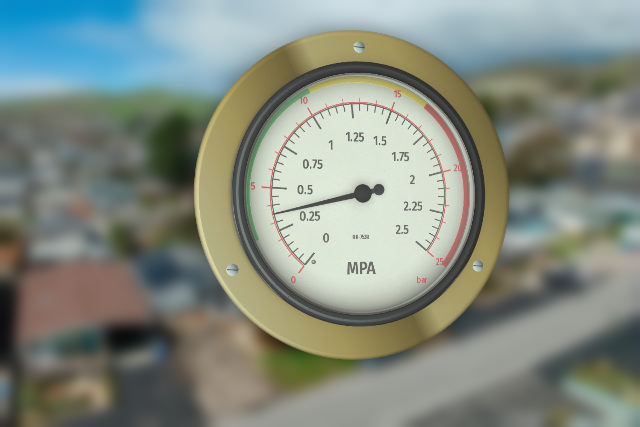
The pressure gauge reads 0.35 MPa
